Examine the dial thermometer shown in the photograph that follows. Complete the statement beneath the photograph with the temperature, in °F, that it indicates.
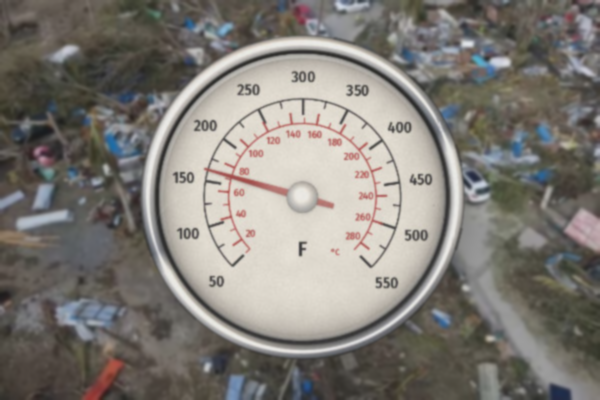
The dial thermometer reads 162.5 °F
